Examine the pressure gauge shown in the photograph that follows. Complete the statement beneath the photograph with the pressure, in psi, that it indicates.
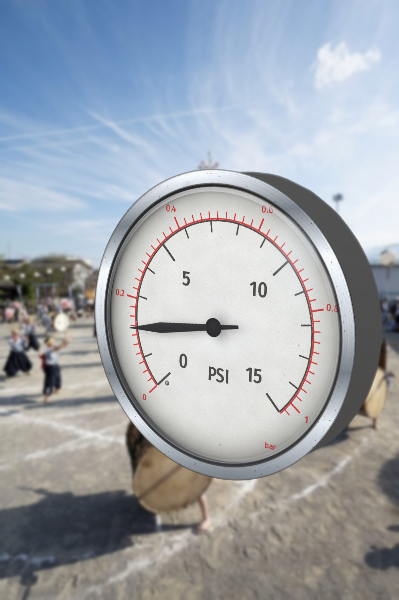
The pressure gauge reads 2 psi
